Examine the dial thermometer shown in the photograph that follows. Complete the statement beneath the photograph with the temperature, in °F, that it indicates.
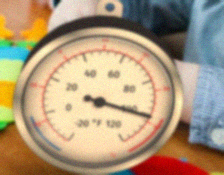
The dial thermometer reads 100 °F
